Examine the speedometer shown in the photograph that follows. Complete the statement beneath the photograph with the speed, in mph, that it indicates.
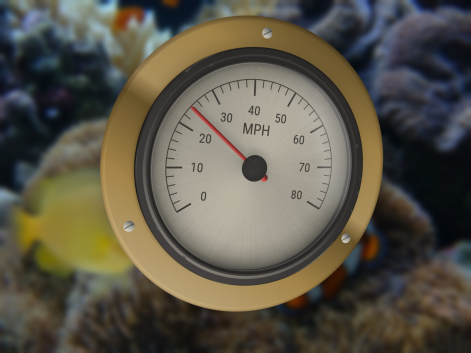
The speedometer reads 24 mph
